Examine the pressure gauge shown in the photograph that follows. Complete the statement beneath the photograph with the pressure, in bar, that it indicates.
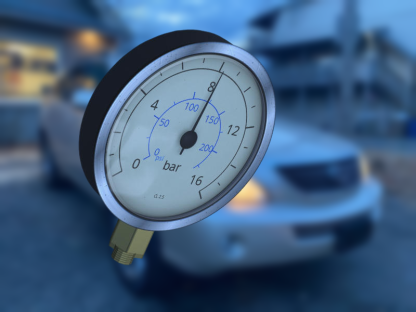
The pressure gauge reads 8 bar
